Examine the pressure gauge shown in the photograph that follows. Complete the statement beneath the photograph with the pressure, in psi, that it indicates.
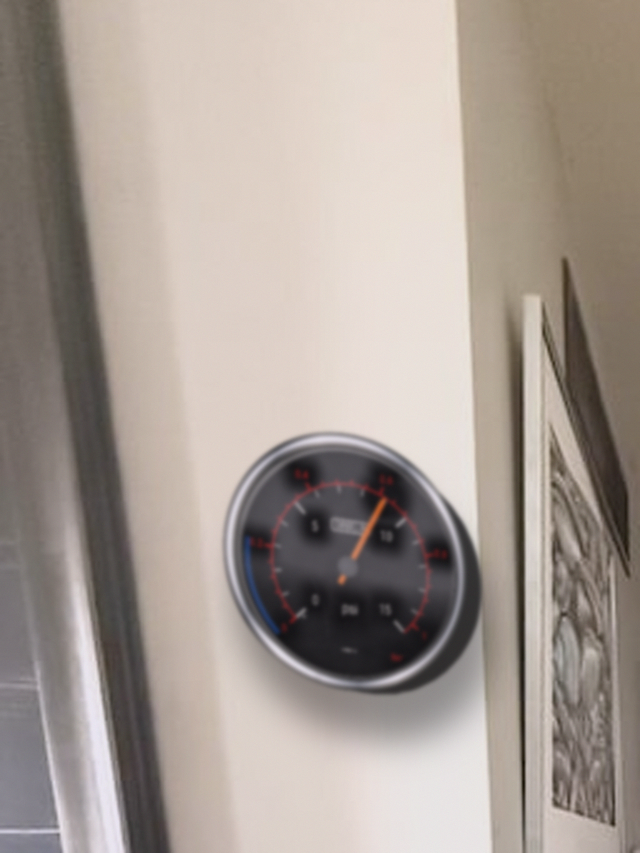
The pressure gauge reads 9 psi
